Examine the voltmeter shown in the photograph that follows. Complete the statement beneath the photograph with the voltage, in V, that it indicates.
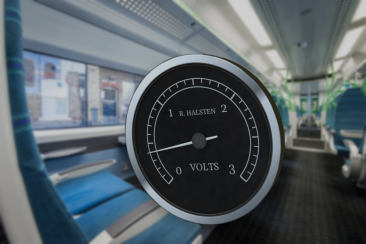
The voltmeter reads 0.4 V
